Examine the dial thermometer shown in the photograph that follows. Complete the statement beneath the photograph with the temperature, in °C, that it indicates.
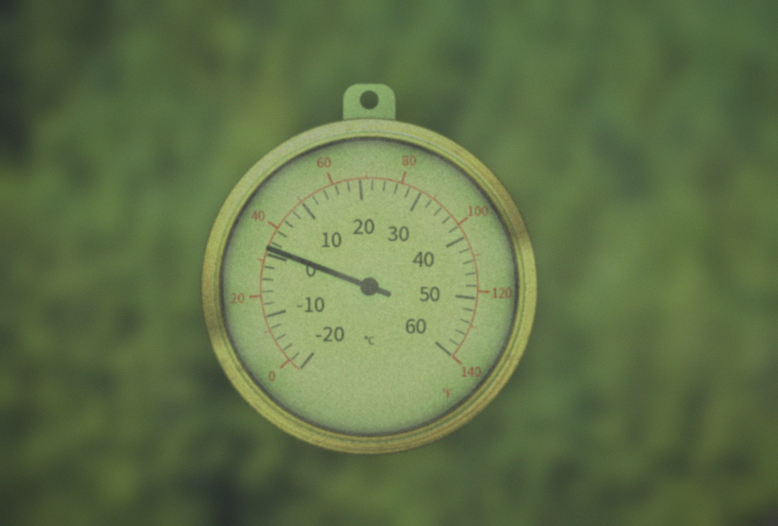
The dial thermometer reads 1 °C
